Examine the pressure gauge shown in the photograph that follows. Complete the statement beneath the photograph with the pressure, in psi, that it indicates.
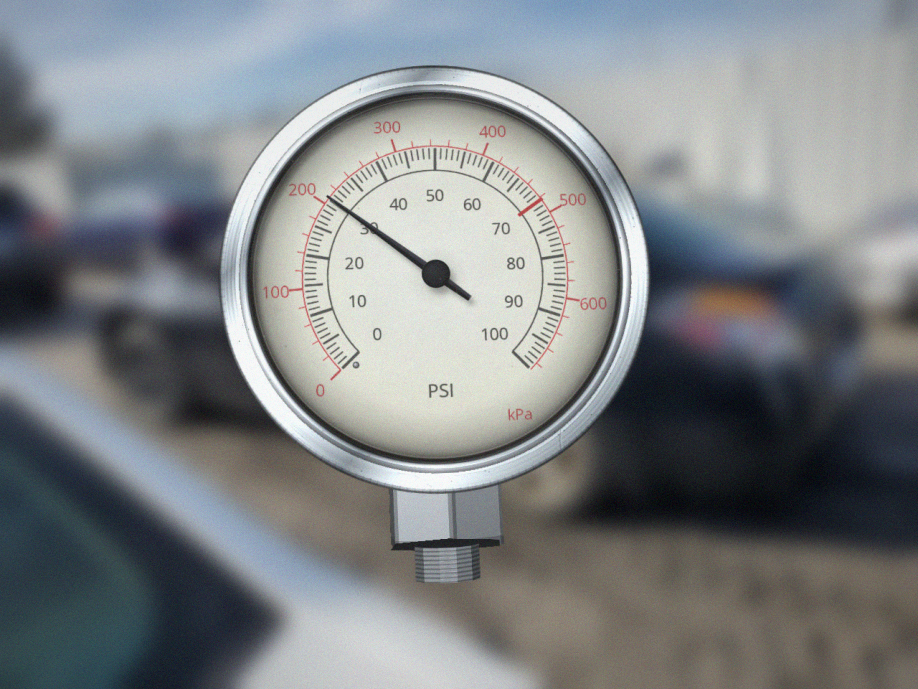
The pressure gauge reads 30 psi
